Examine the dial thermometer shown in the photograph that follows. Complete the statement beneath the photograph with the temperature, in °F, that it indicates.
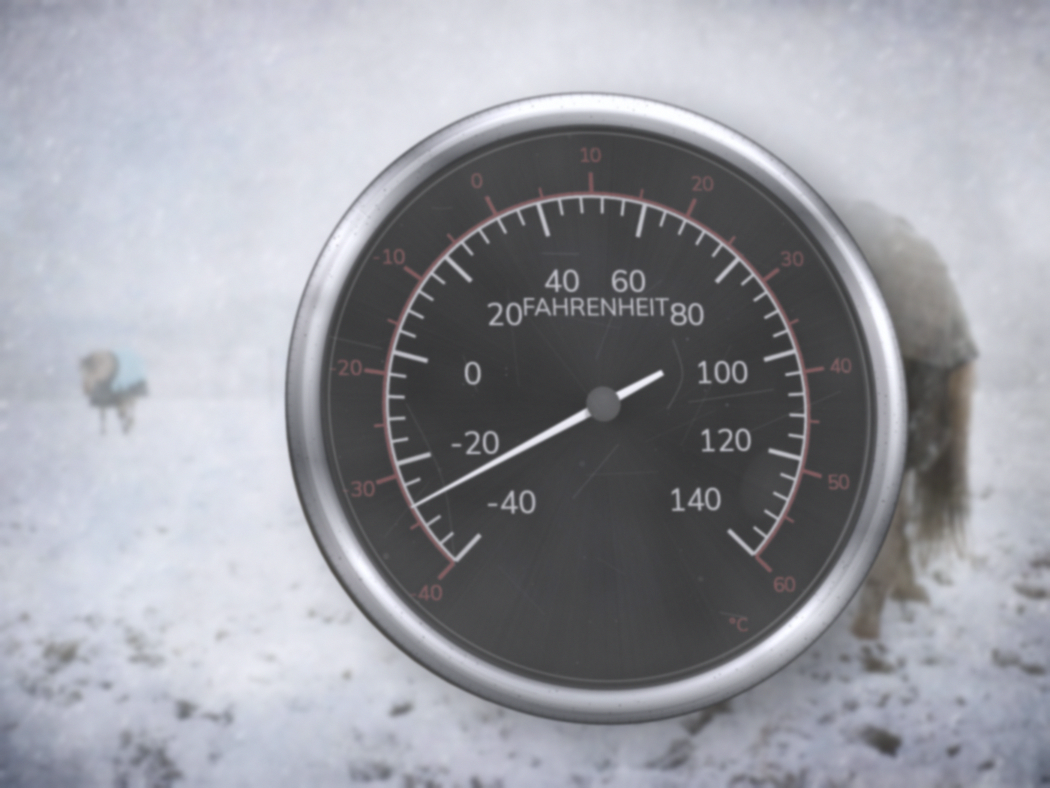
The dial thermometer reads -28 °F
